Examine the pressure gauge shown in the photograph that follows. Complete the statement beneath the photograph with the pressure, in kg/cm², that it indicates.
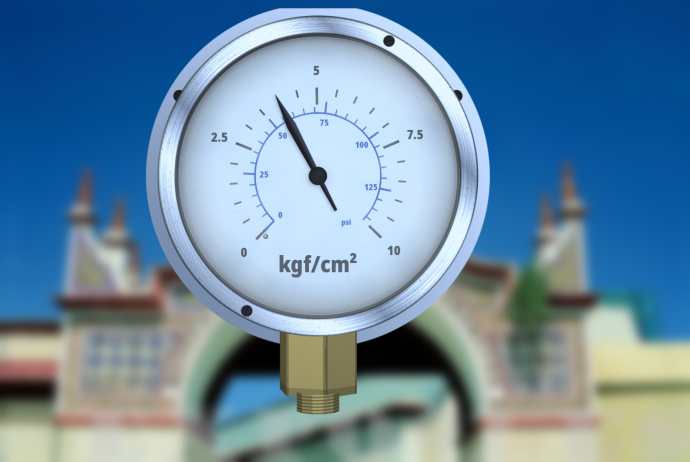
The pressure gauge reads 4 kg/cm²
